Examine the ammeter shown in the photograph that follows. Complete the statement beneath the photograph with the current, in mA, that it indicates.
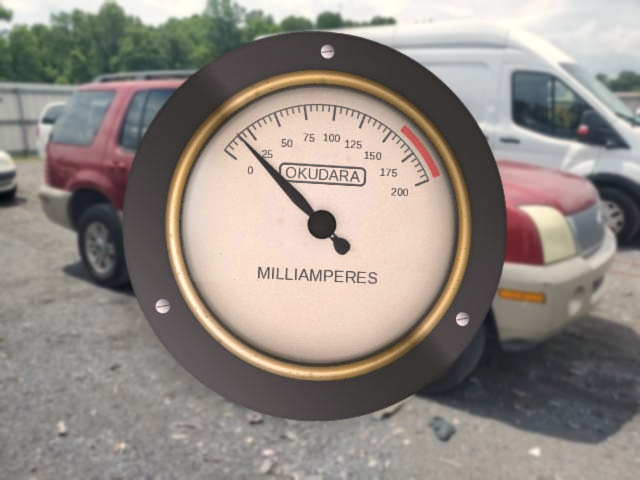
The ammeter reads 15 mA
